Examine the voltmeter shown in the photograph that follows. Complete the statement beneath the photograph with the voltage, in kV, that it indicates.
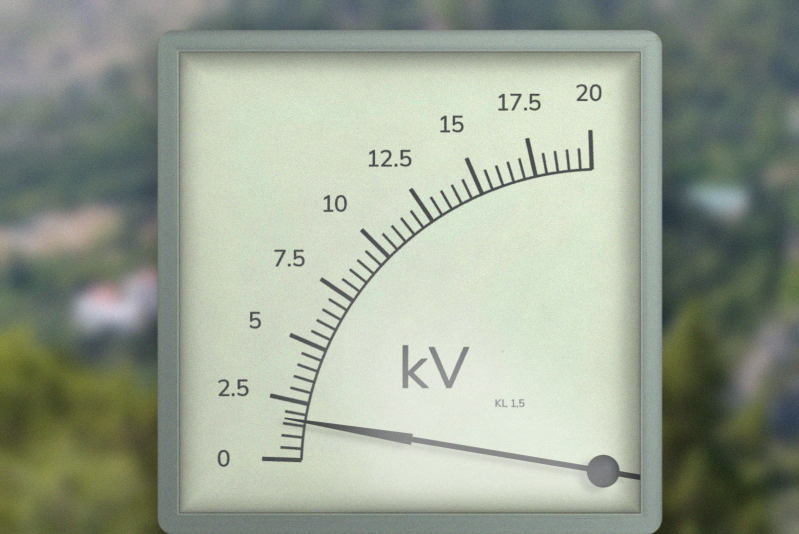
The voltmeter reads 1.75 kV
